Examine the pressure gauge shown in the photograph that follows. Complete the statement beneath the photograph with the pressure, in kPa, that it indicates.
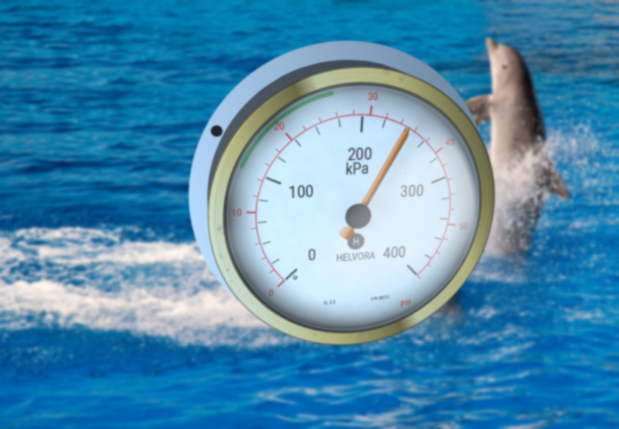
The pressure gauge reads 240 kPa
